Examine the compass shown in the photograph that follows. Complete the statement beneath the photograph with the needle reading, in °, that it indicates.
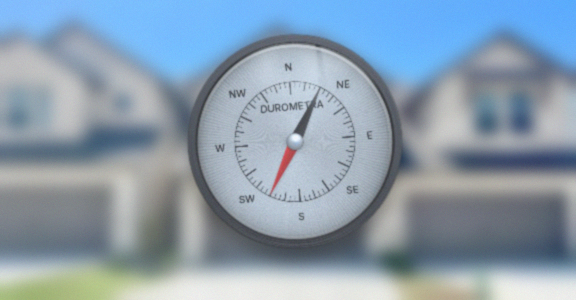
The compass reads 210 °
